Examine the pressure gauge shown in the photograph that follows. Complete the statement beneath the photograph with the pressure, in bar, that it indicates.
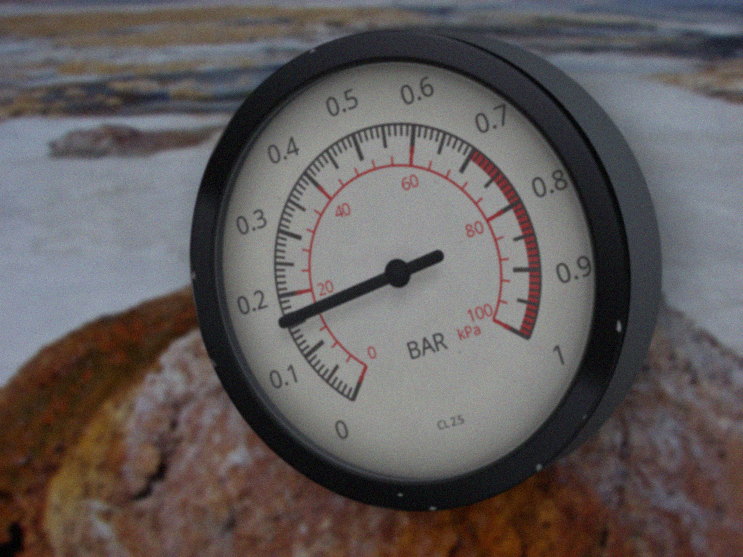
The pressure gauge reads 0.16 bar
